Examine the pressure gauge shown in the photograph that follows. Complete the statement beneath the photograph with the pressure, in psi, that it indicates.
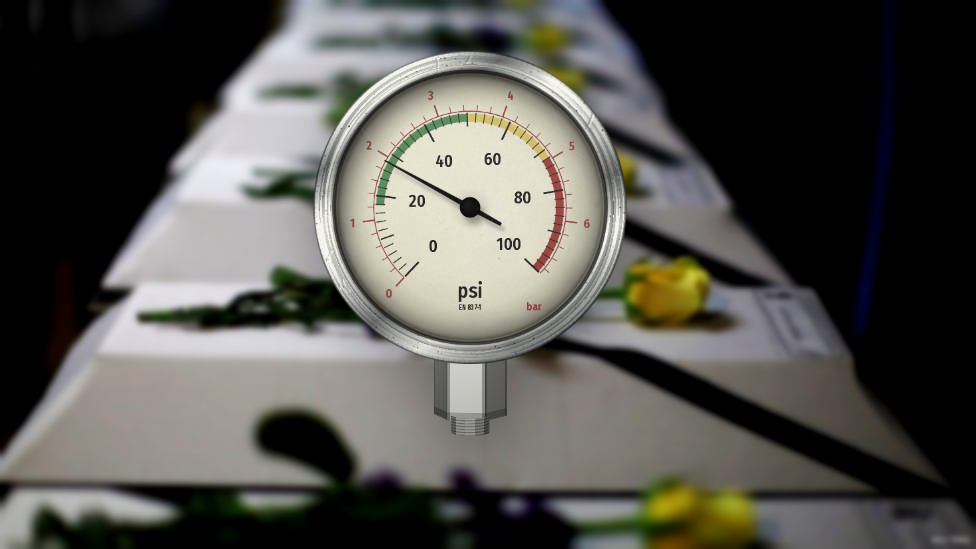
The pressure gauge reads 28 psi
